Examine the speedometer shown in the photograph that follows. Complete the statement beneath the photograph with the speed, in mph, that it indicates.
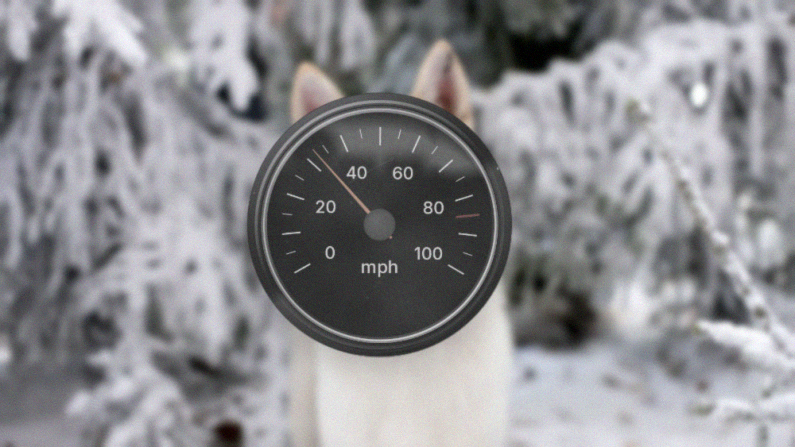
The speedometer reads 32.5 mph
